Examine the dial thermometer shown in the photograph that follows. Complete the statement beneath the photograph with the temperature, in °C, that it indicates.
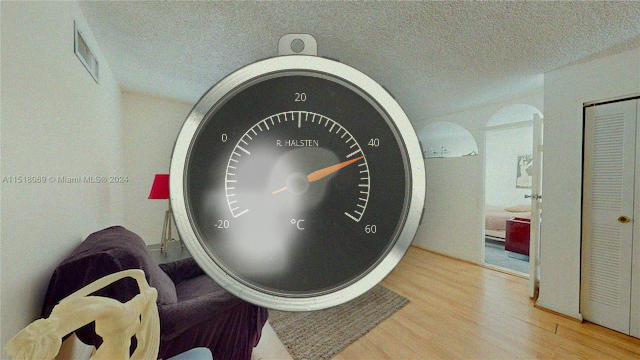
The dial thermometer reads 42 °C
